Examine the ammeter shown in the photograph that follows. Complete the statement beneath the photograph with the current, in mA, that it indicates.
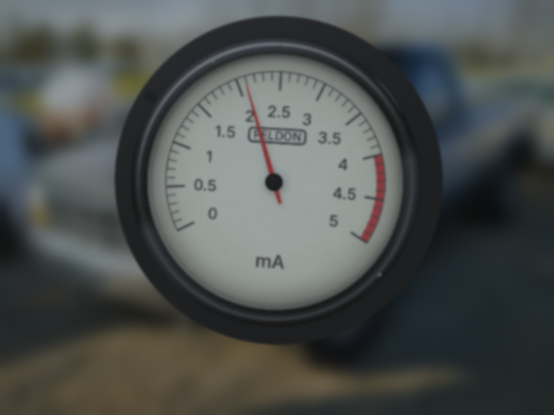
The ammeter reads 2.1 mA
